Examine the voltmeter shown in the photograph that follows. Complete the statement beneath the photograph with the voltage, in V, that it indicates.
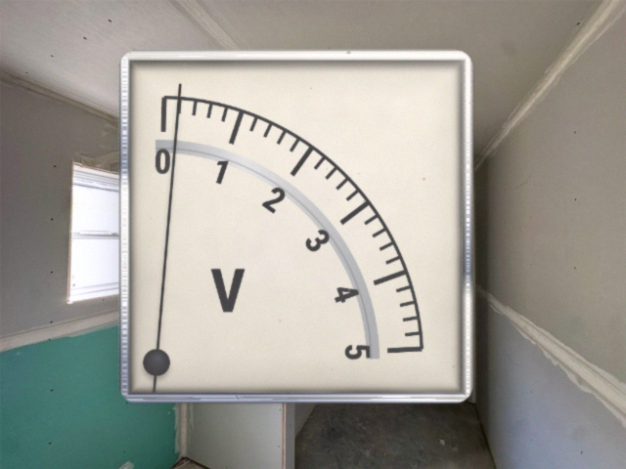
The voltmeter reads 0.2 V
